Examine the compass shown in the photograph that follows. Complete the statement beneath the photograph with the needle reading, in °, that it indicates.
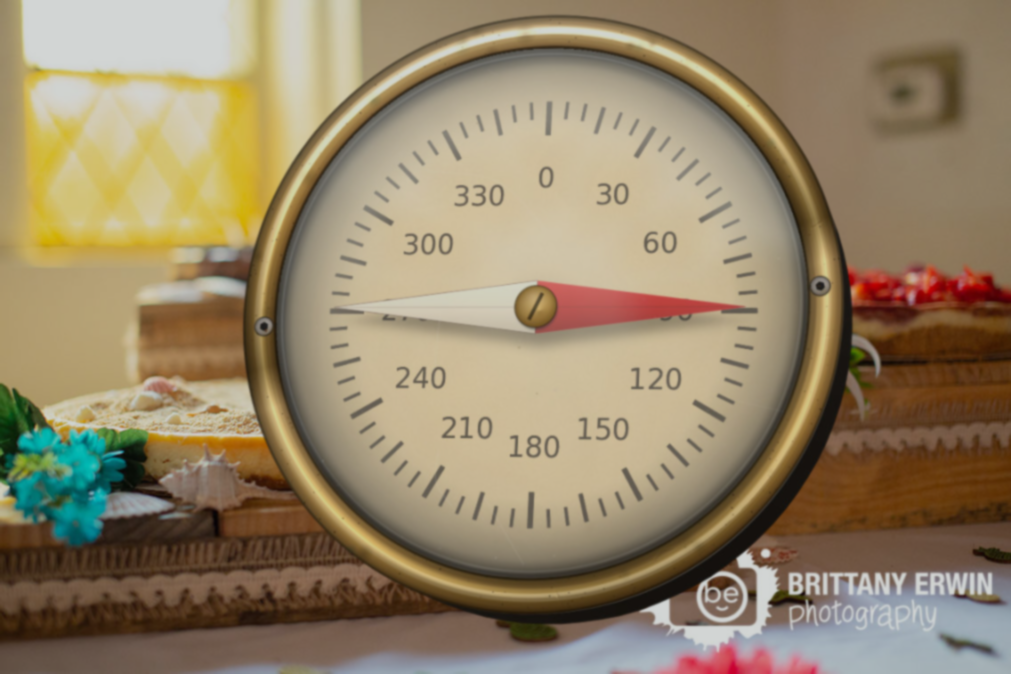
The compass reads 90 °
